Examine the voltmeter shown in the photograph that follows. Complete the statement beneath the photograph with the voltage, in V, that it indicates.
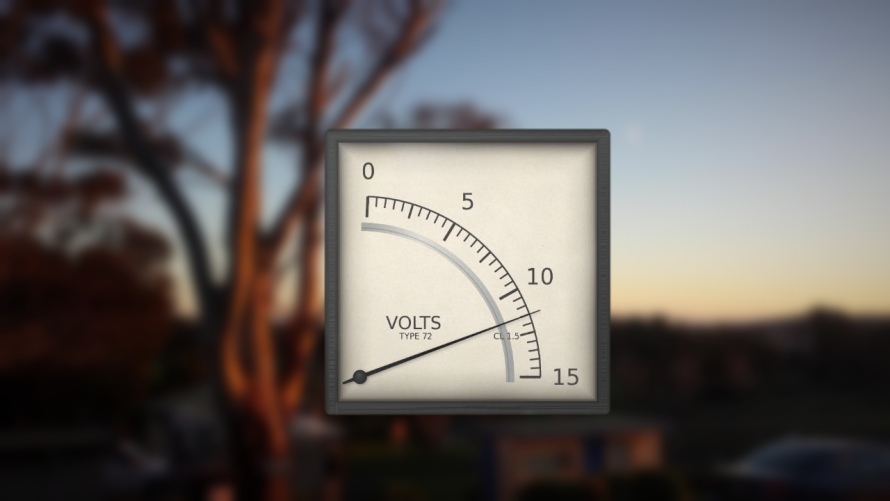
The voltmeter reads 11.5 V
